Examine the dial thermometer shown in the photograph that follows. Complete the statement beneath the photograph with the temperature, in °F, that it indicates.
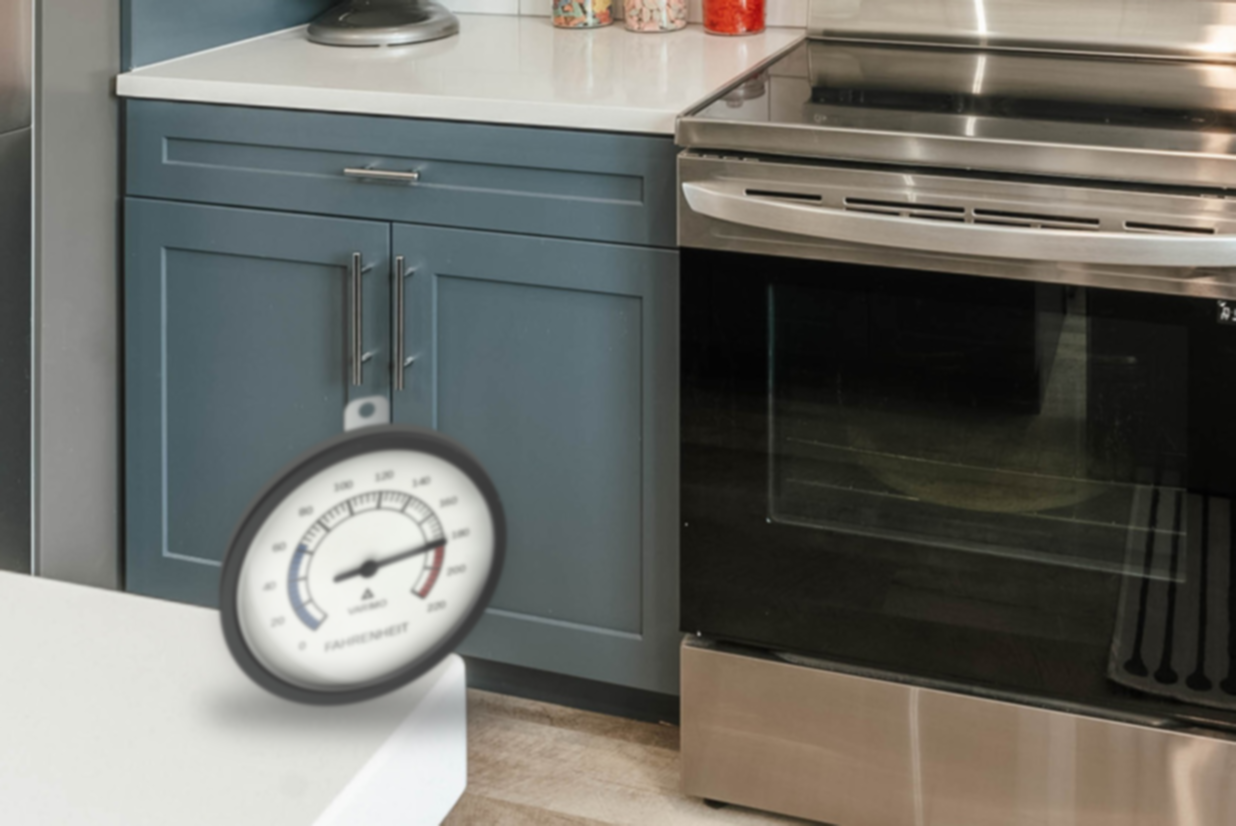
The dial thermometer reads 180 °F
